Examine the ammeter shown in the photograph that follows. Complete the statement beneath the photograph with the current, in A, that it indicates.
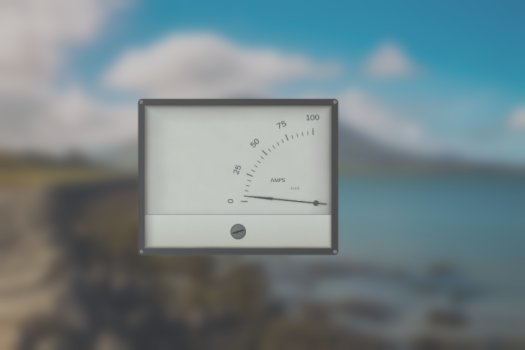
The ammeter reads 5 A
